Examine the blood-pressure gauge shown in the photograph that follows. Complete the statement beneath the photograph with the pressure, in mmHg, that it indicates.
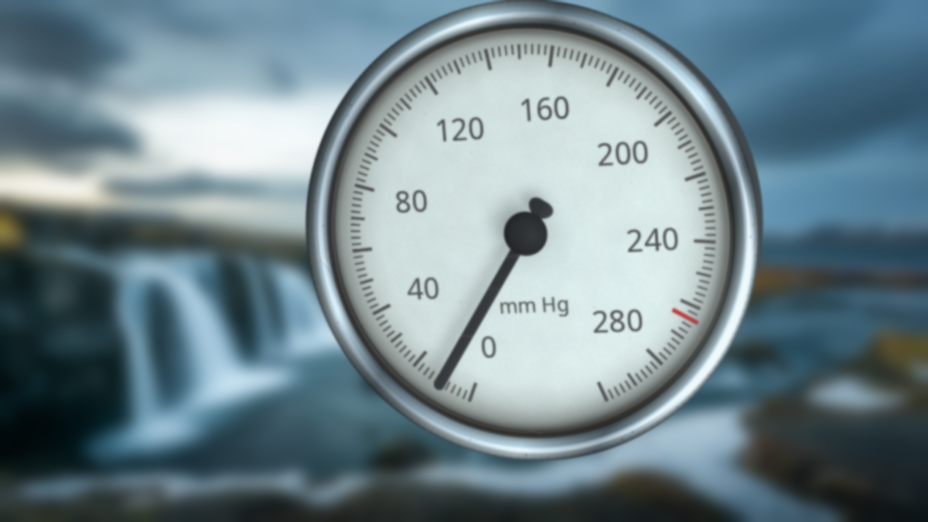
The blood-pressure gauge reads 10 mmHg
